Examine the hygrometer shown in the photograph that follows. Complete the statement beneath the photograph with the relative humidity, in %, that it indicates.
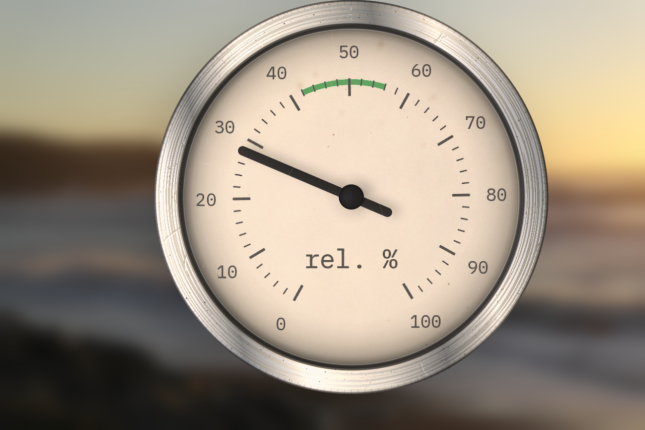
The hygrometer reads 28 %
